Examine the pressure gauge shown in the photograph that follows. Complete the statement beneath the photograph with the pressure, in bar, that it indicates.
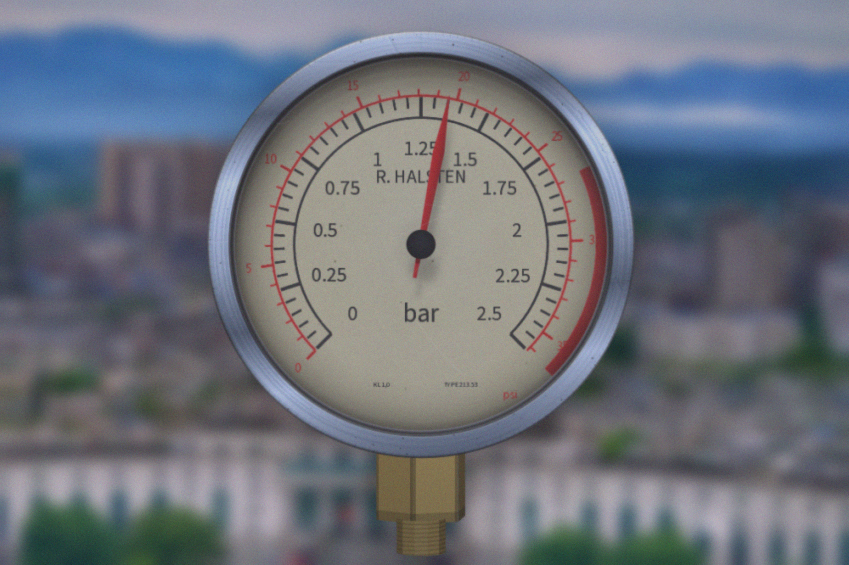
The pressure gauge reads 1.35 bar
